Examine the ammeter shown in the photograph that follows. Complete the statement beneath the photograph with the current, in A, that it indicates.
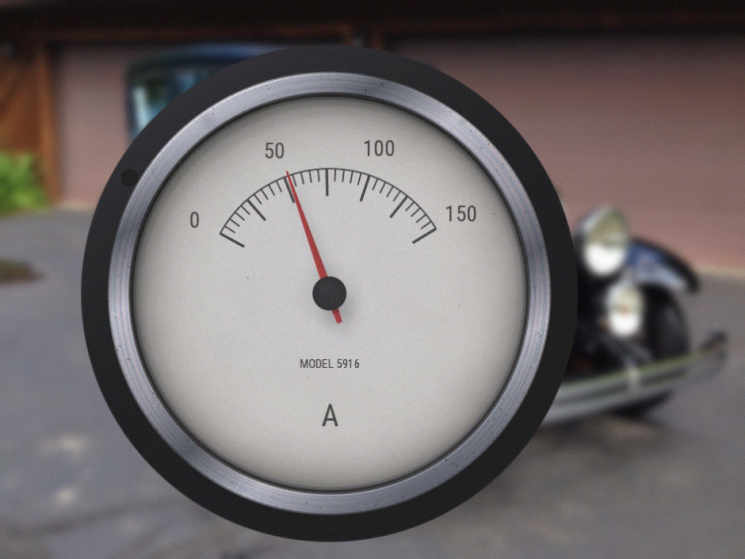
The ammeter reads 52.5 A
